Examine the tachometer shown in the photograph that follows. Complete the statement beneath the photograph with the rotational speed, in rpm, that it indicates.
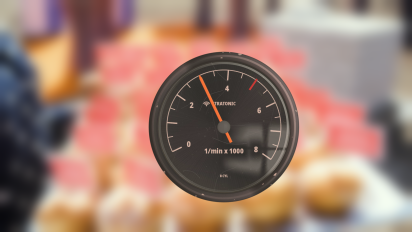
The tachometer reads 3000 rpm
